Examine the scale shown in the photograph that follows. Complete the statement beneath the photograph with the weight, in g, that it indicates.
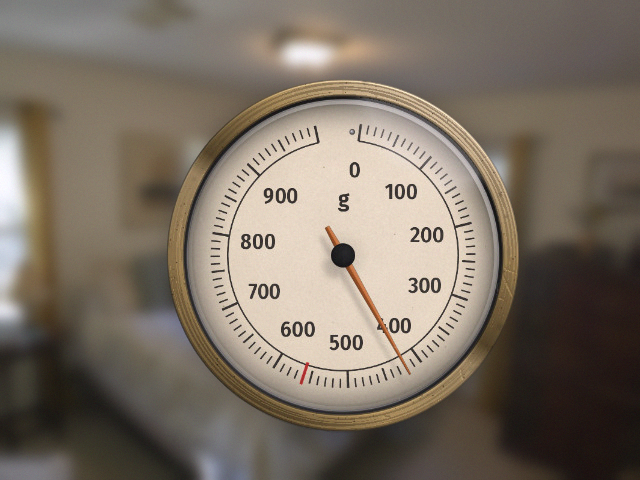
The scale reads 420 g
